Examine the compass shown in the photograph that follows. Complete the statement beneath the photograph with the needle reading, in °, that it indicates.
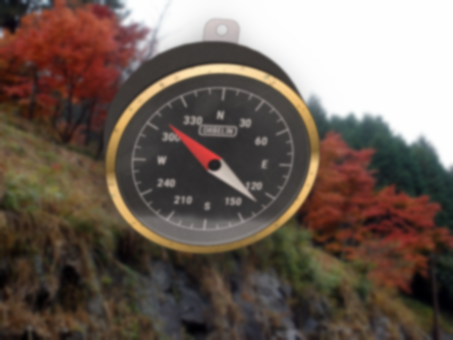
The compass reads 310 °
